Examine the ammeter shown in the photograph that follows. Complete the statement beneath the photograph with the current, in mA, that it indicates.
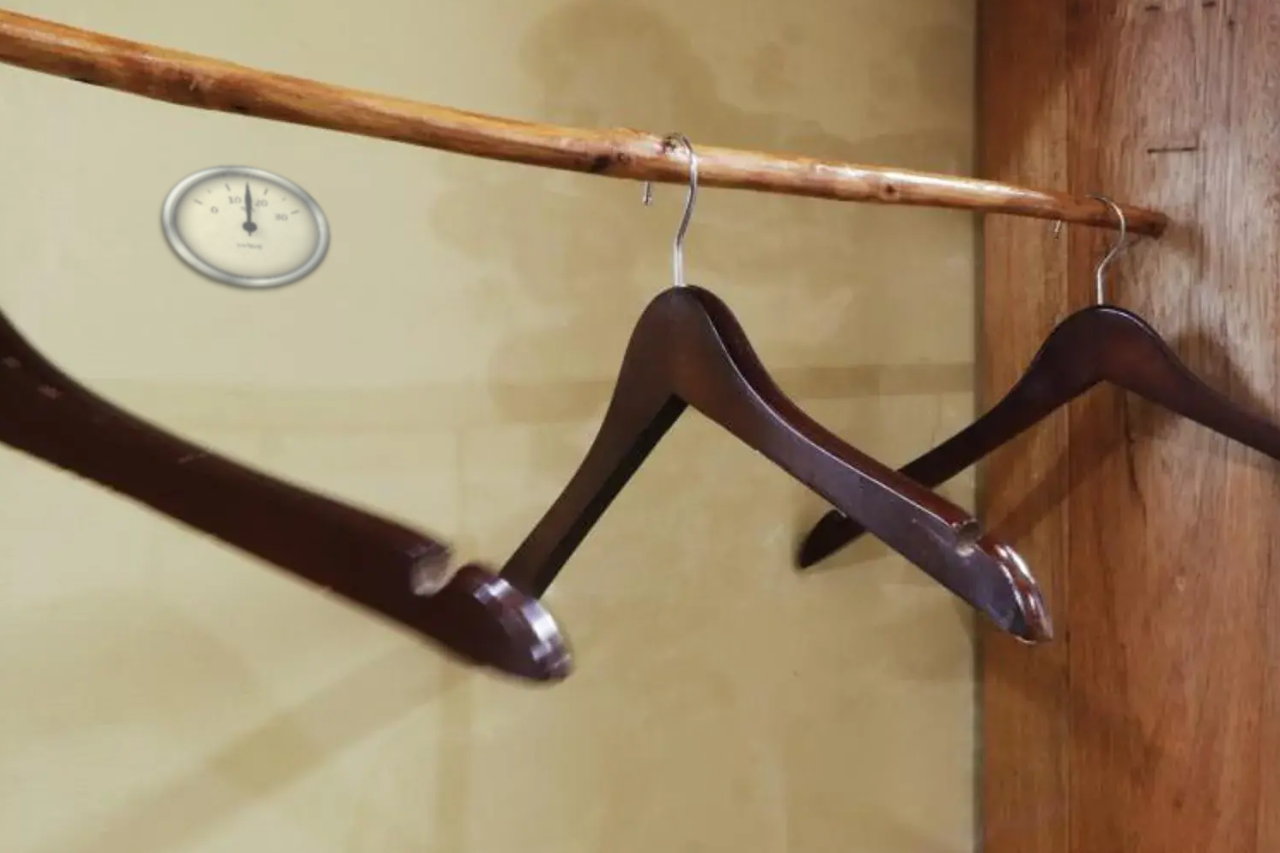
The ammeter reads 15 mA
